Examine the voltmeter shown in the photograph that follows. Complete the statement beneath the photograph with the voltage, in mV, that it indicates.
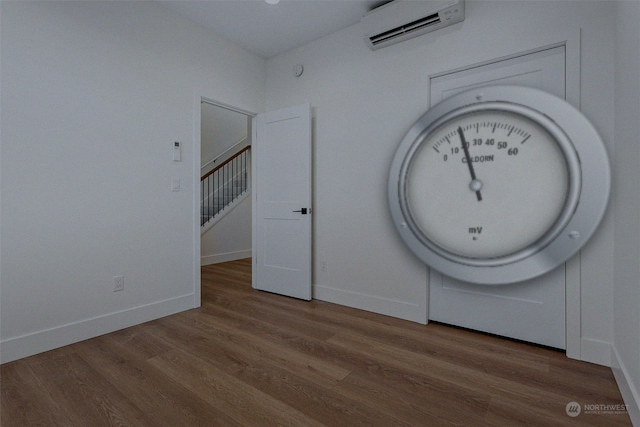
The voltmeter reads 20 mV
